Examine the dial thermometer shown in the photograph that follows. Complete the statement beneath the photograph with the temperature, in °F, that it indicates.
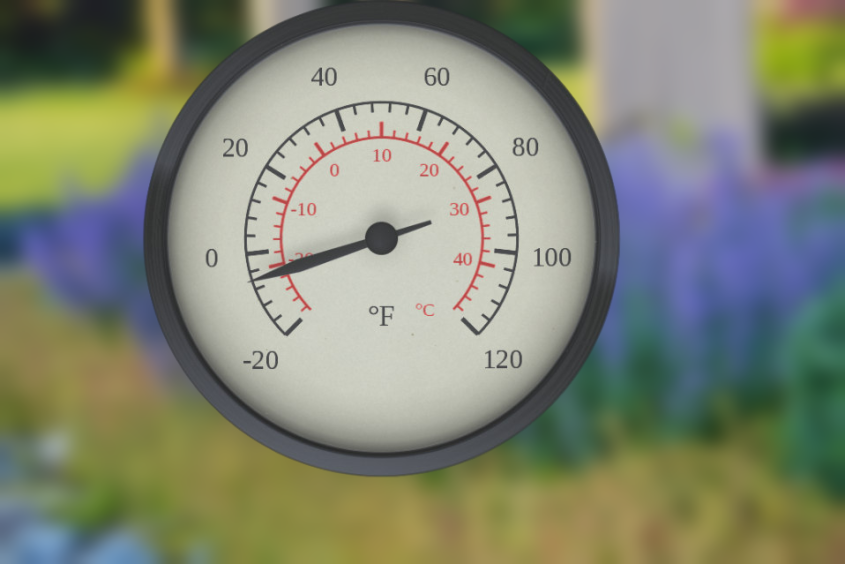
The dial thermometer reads -6 °F
